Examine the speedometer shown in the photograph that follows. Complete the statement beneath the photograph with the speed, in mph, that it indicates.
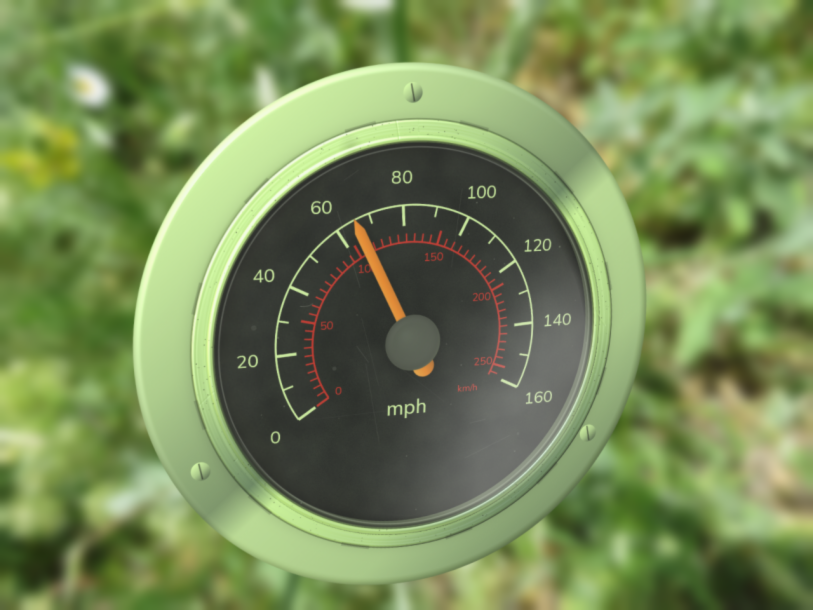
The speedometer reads 65 mph
